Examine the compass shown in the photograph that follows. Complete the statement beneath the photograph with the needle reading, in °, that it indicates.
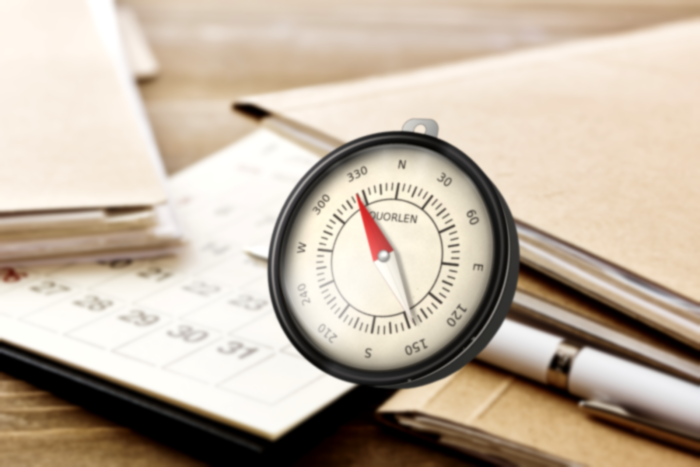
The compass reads 325 °
